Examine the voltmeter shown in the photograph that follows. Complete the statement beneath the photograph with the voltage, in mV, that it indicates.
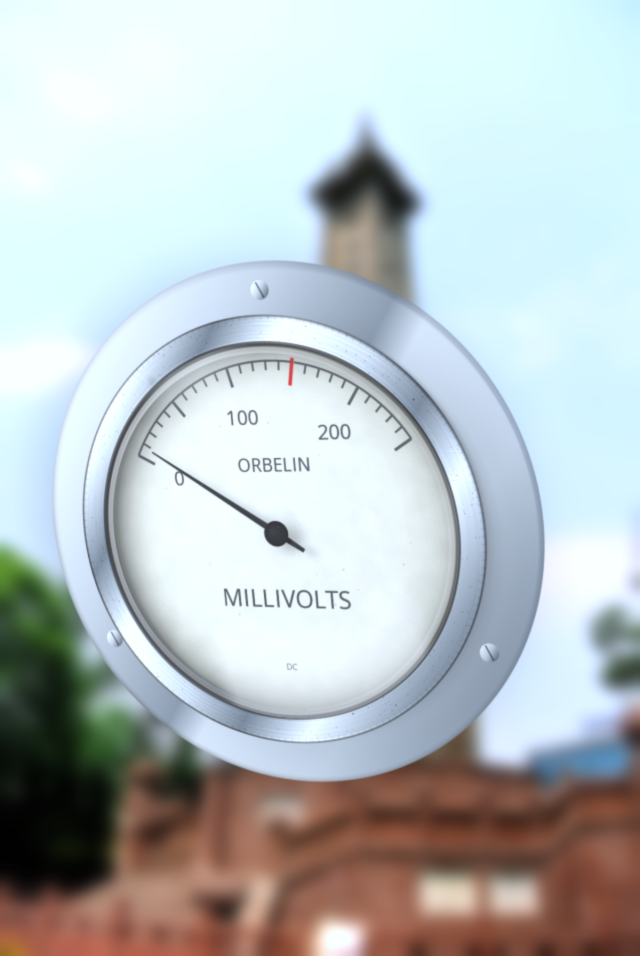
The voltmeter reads 10 mV
